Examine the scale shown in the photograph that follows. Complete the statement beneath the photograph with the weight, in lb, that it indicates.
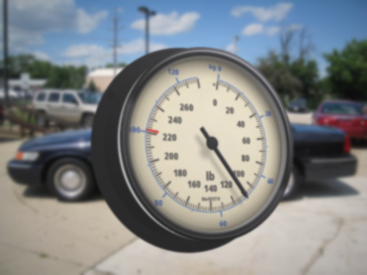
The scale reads 110 lb
